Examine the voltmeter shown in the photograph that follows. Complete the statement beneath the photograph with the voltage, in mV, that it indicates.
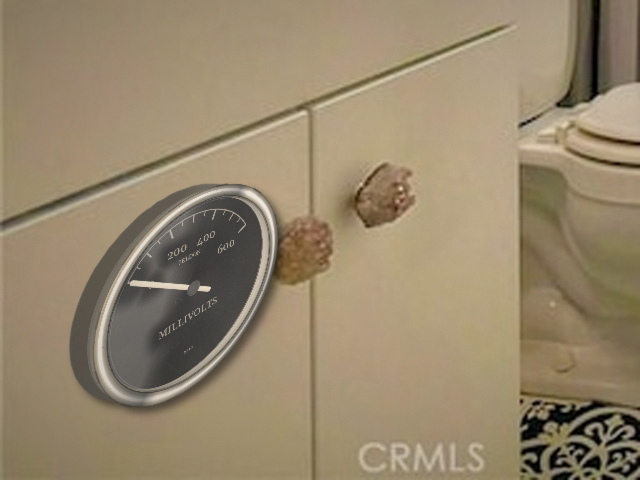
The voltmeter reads 0 mV
